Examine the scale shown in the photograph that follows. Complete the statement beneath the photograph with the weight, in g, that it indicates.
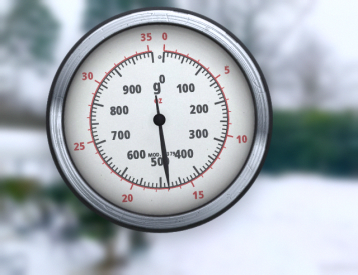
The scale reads 480 g
